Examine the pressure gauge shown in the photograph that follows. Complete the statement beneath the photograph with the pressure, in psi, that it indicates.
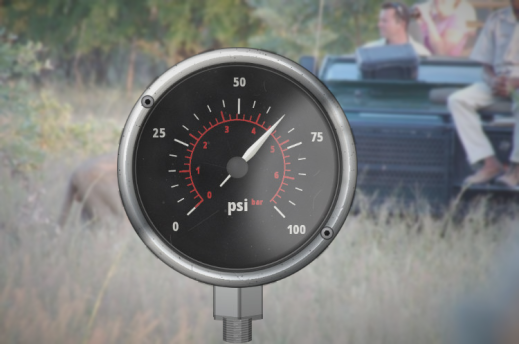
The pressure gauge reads 65 psi
